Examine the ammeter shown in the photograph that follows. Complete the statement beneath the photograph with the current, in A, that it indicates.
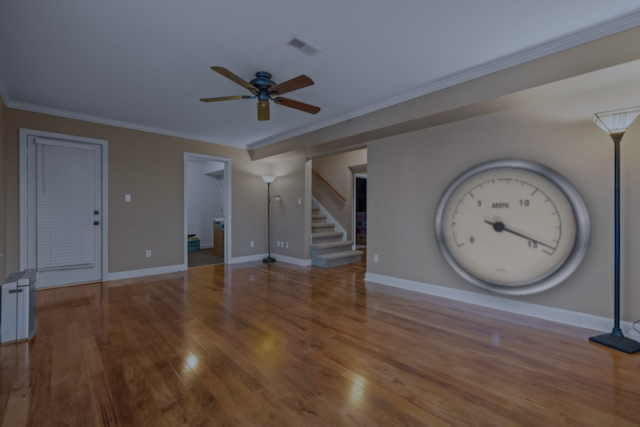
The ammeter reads 14.5 A
